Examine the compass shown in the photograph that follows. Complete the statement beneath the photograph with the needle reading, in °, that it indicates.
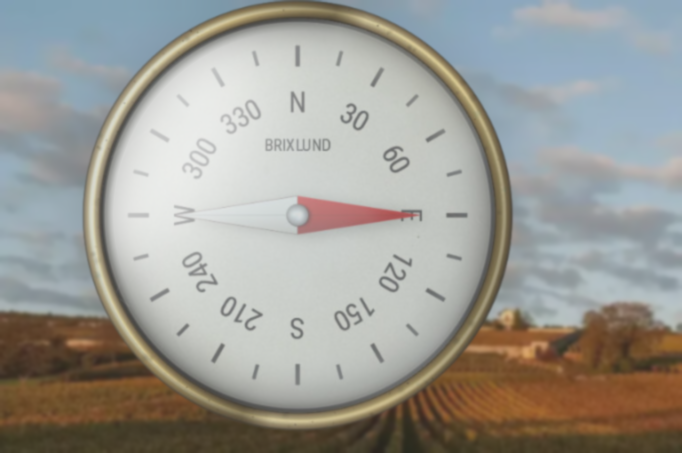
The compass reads 90 °
